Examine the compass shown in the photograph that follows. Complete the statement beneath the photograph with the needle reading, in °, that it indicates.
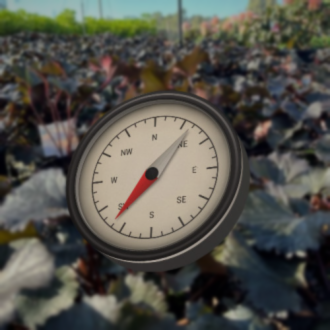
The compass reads 220 °
